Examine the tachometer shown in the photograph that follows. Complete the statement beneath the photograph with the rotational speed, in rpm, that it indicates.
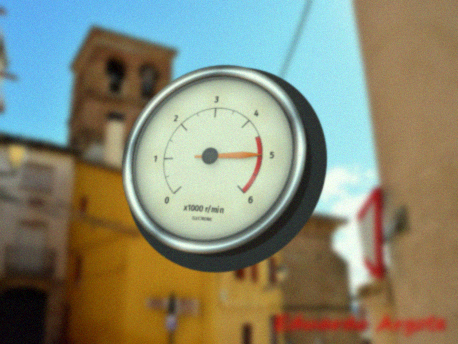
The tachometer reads 5000 rpm
